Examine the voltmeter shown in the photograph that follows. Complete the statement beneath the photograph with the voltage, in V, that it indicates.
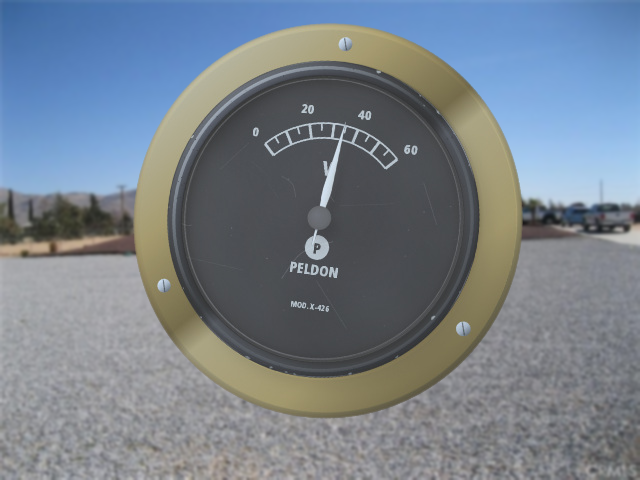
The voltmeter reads 35 V
